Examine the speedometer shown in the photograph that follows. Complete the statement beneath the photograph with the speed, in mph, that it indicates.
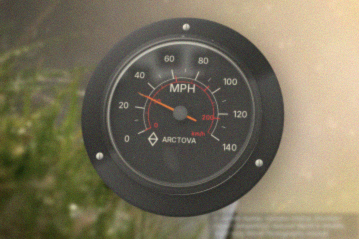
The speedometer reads 30 mph
